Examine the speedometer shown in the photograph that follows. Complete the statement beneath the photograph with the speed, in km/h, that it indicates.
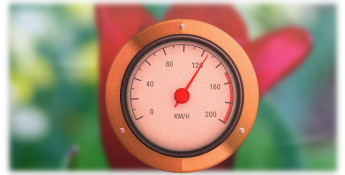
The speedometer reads 125 km/h
